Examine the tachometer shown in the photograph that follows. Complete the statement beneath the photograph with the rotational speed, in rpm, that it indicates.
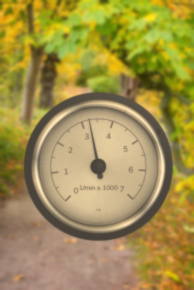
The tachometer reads 3250 rpm
